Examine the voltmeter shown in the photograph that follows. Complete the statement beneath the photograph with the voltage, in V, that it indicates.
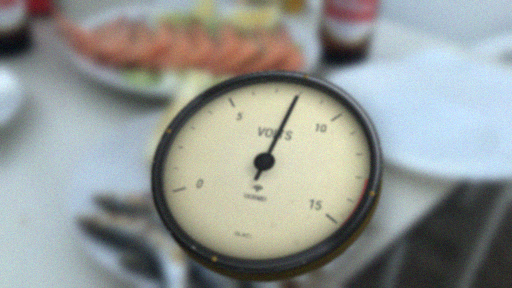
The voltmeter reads 8 V
